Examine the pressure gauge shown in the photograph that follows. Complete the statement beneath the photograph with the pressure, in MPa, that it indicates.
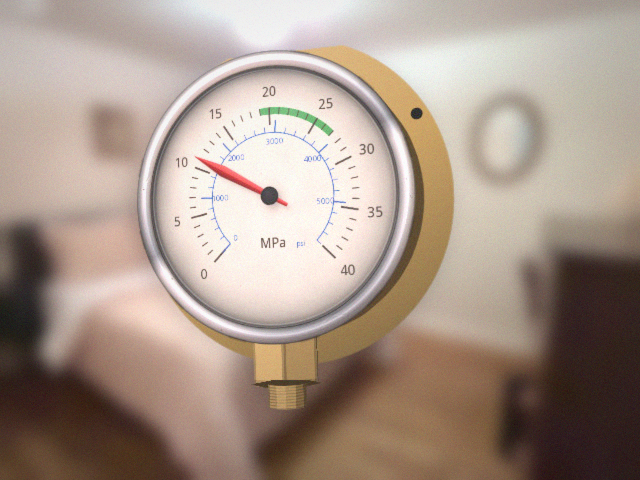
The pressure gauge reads 11 MPa
